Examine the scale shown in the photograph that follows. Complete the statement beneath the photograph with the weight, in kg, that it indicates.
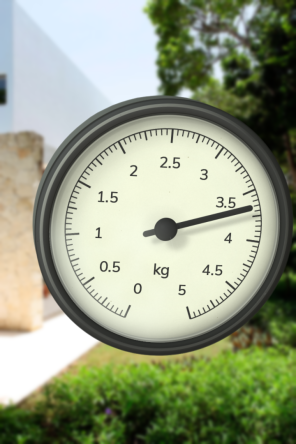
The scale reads 3.65 kg
